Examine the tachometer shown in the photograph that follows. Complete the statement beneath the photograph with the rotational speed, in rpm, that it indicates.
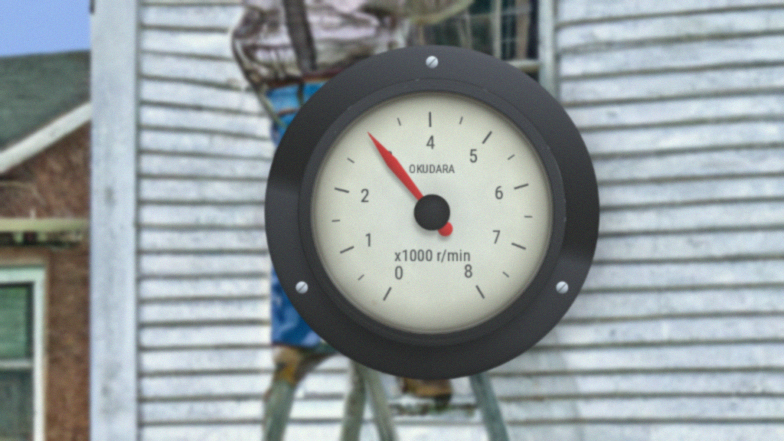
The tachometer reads 3000 rpm
